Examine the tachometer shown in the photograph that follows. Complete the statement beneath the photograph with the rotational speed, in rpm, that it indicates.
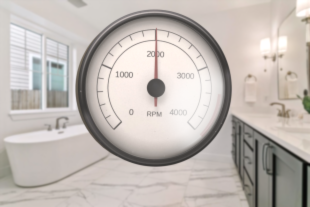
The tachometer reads 2000 rpm
